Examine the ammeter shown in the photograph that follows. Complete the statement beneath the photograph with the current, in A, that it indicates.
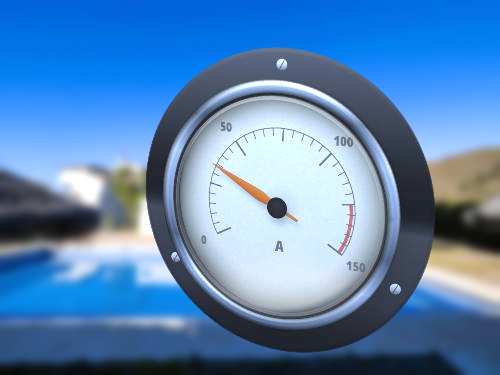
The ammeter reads 35 A
